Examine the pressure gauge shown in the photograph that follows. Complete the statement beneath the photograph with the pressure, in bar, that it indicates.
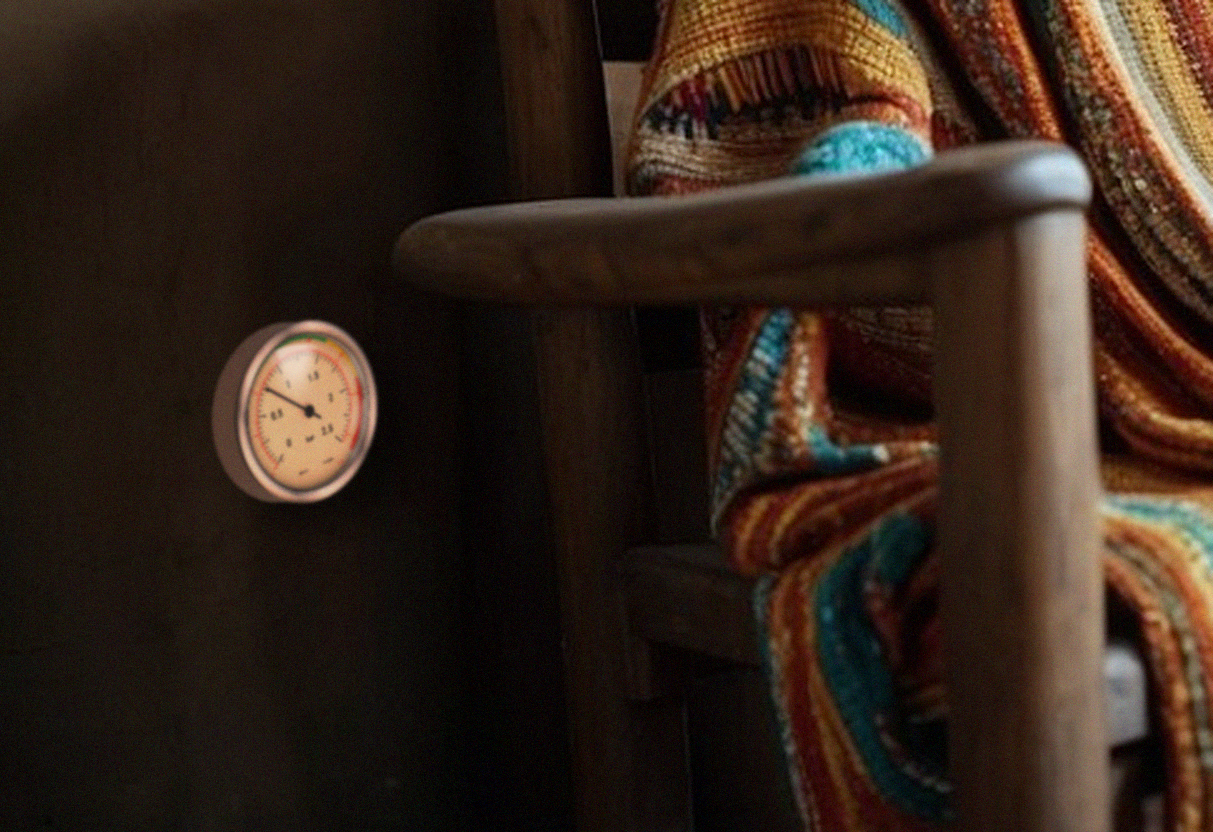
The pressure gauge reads 0.75 bar
